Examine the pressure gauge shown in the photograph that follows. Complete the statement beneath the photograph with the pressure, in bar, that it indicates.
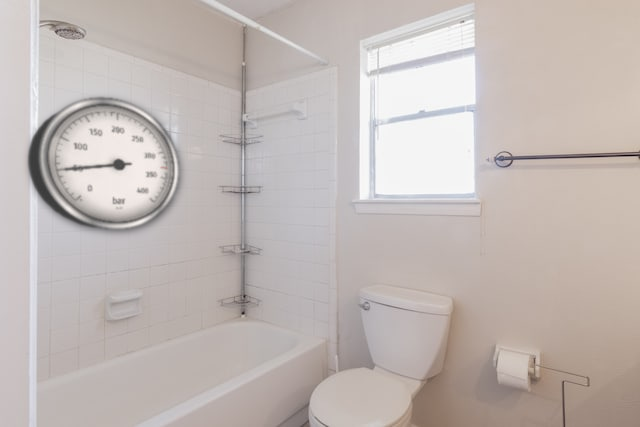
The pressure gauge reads 50 bar
